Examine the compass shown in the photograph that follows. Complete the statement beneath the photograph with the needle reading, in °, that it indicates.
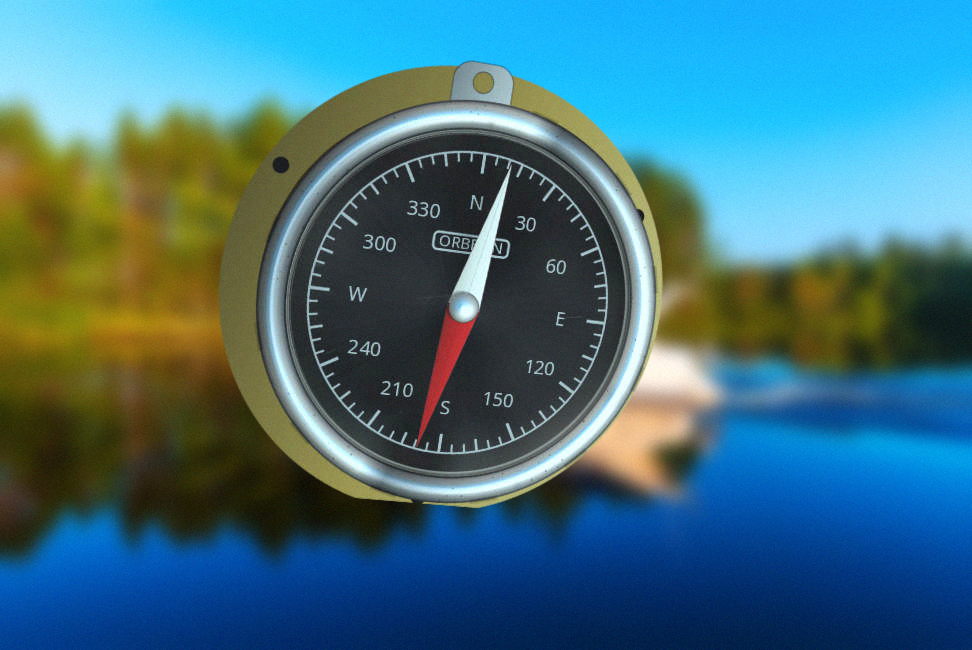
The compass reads 190 °
